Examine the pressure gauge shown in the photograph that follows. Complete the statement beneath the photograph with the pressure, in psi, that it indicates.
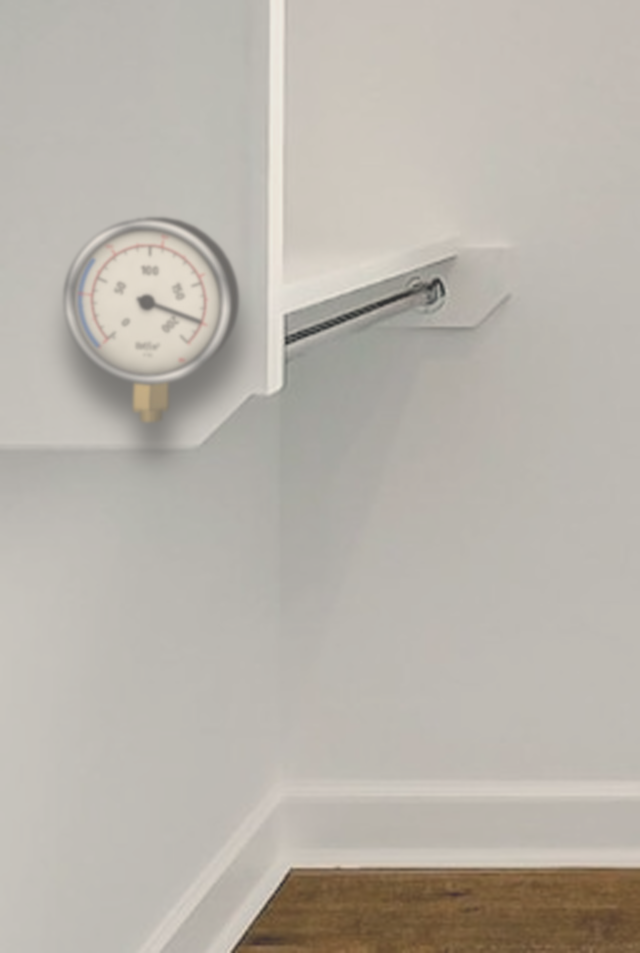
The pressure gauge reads 180 psi
